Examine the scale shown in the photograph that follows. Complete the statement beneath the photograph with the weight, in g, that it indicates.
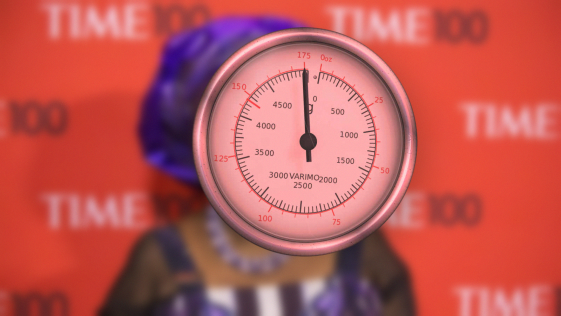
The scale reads 4950 g
